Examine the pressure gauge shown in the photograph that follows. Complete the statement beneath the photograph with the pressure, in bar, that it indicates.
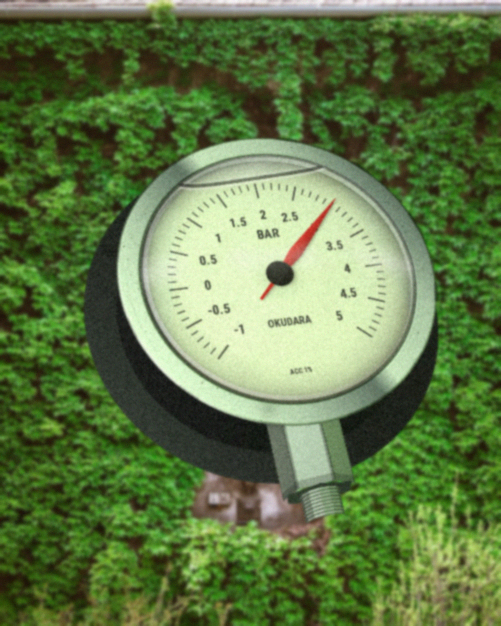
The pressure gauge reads 3 bar
